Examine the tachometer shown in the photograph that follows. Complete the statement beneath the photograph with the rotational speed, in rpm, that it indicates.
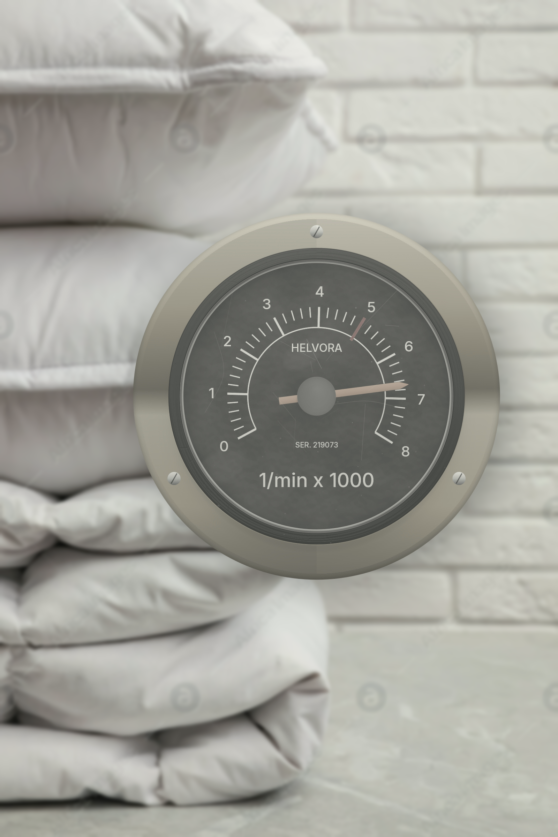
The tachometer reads 6700 rpm
